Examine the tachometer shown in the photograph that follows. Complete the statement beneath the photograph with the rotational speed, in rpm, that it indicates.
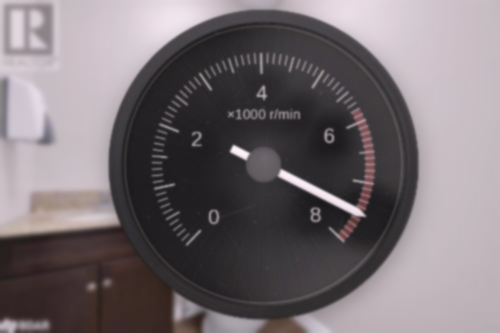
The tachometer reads 7500 rpm
